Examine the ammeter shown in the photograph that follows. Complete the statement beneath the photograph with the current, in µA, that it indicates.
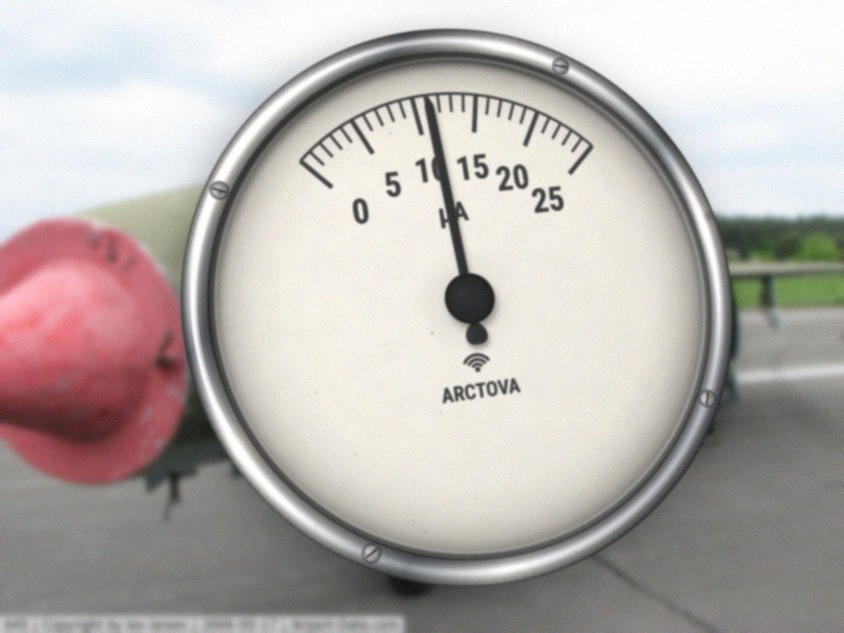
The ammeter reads 11 µA
